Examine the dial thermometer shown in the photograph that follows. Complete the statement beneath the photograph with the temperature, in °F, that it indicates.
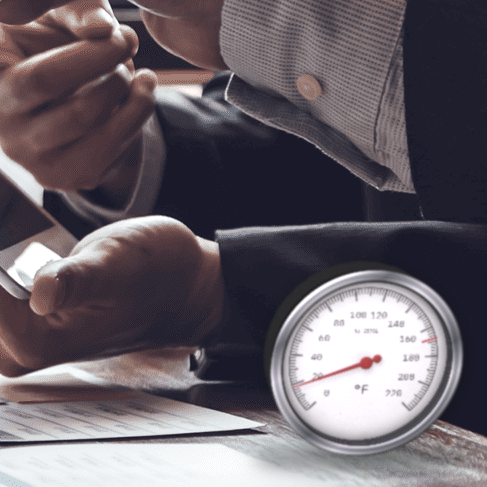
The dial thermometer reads 20 °F
